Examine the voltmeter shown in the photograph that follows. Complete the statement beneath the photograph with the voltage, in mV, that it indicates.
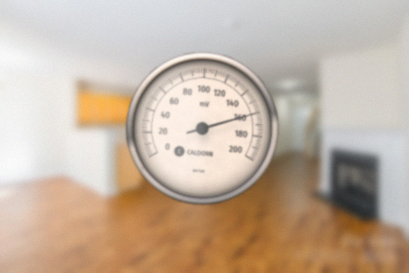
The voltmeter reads 160 mV
